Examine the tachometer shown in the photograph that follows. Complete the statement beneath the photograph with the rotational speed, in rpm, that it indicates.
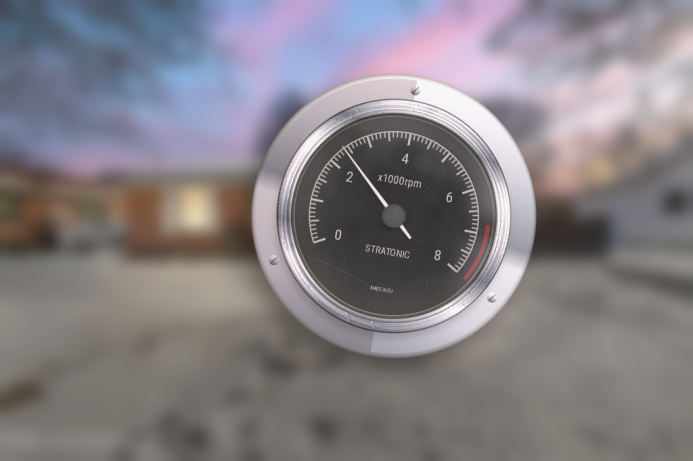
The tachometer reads 2400 rpm
